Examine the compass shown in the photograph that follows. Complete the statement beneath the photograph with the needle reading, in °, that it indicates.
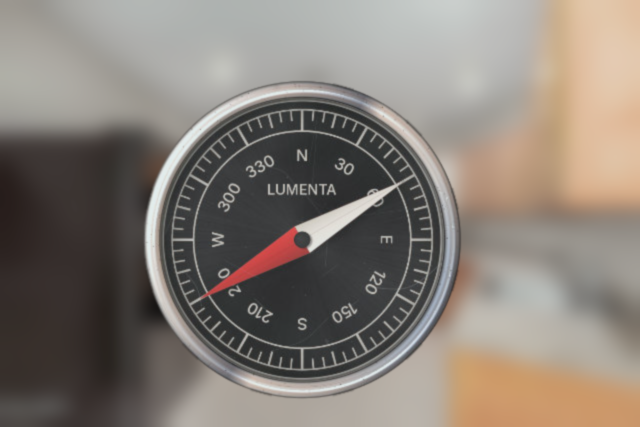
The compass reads 240 °
